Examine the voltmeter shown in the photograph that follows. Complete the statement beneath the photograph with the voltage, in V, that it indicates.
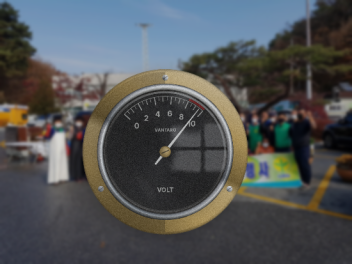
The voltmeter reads 9.5 V
